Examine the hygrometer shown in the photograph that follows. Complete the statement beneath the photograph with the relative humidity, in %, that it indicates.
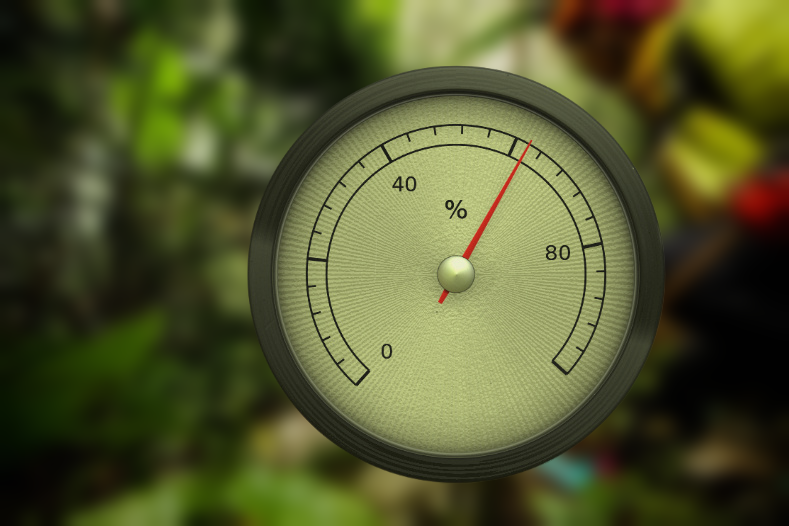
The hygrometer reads 62 %
